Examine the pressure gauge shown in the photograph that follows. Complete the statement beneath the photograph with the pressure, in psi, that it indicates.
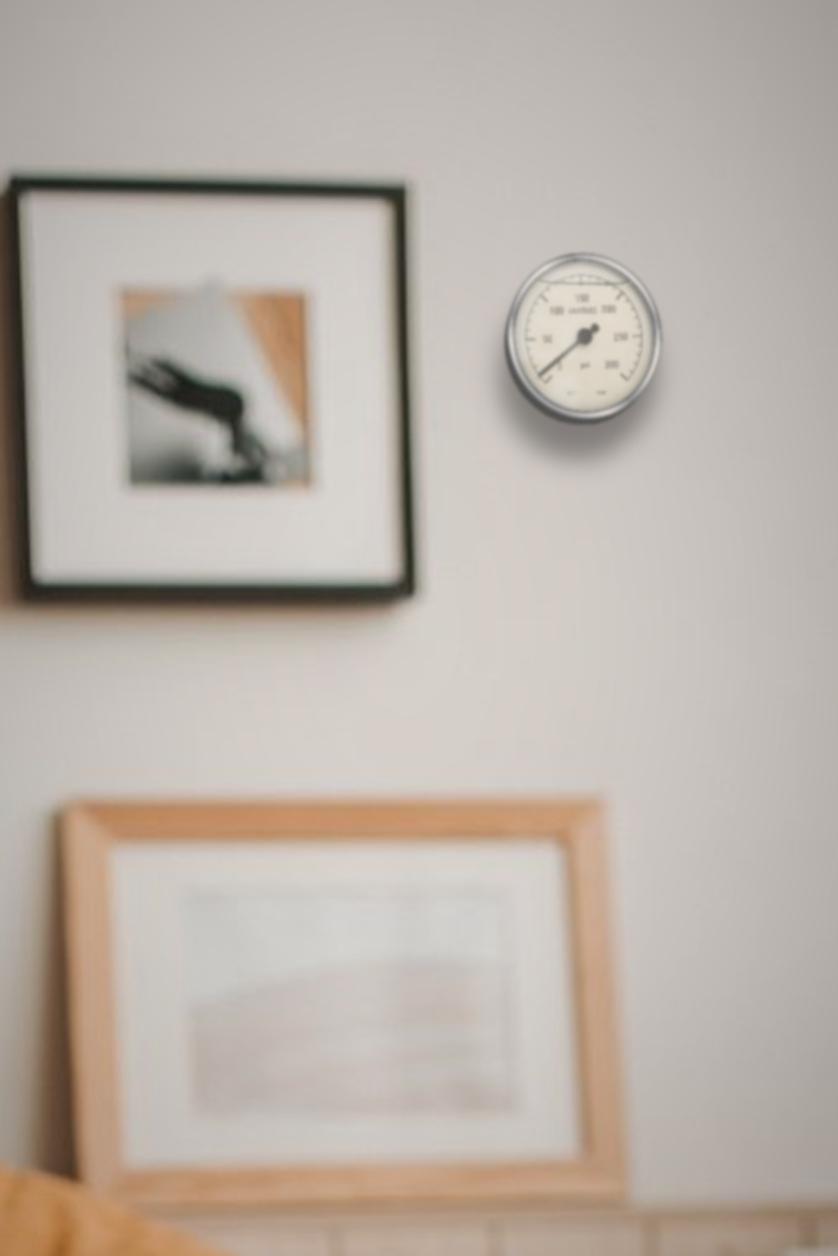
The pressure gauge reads 10 psi
